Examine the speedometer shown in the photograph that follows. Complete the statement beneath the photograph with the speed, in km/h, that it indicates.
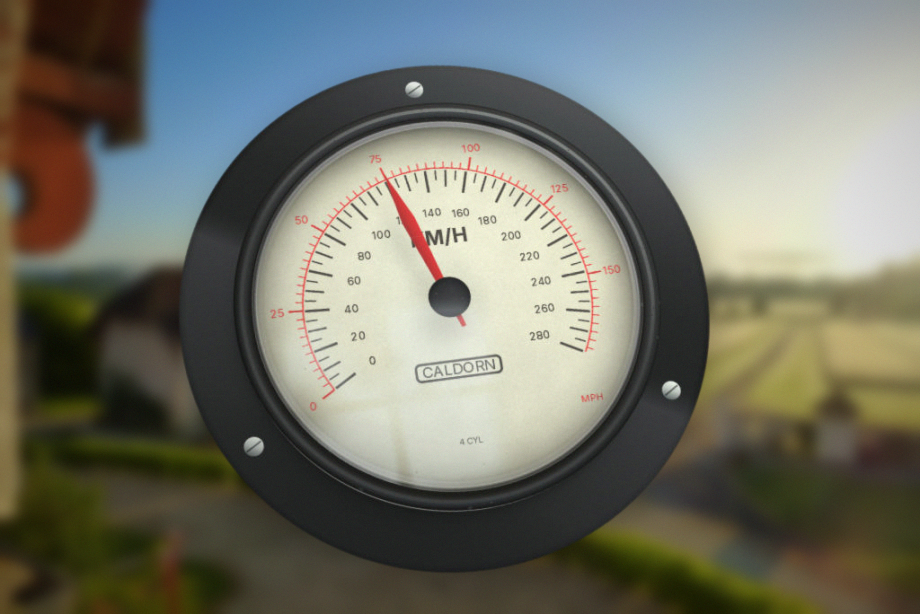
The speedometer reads 120 km/h
